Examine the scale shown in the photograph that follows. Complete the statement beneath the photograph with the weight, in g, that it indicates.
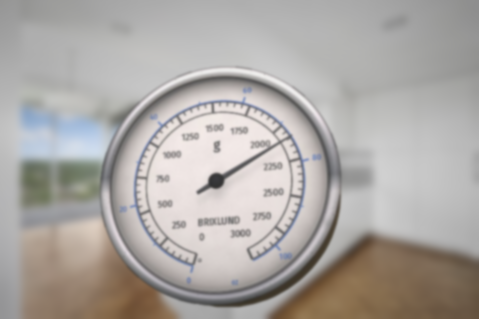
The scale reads 2100 g
